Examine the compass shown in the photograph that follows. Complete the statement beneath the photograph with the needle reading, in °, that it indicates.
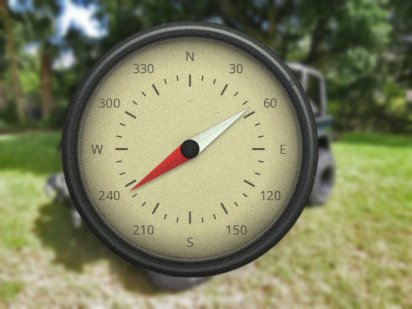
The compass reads 235 °
